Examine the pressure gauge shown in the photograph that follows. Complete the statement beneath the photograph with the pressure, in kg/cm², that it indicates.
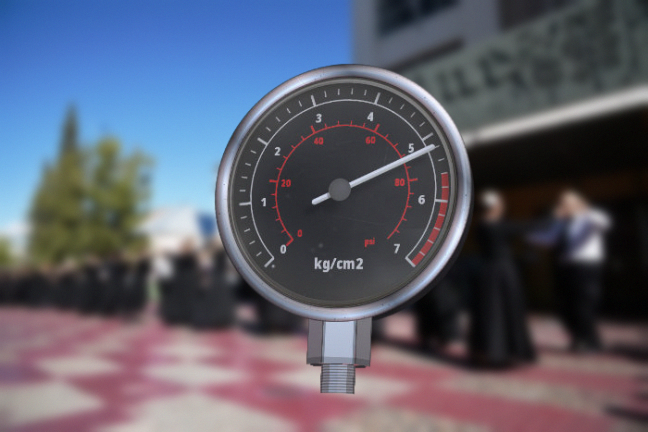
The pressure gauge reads 5.2 kg/cm²
